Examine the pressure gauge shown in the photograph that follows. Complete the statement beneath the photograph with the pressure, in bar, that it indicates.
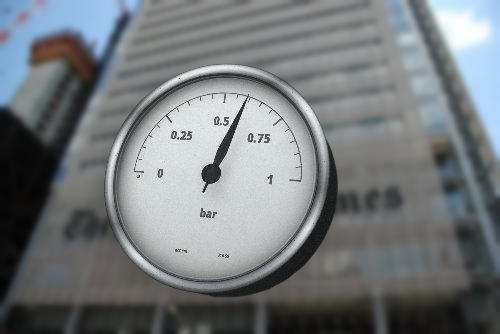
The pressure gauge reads 0.6 bar
